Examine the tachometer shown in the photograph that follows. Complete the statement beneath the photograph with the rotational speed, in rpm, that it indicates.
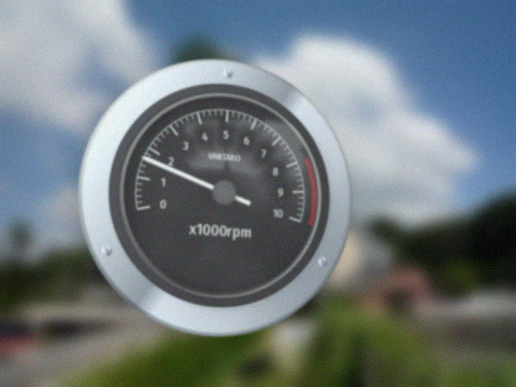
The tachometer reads 1600 rpm
